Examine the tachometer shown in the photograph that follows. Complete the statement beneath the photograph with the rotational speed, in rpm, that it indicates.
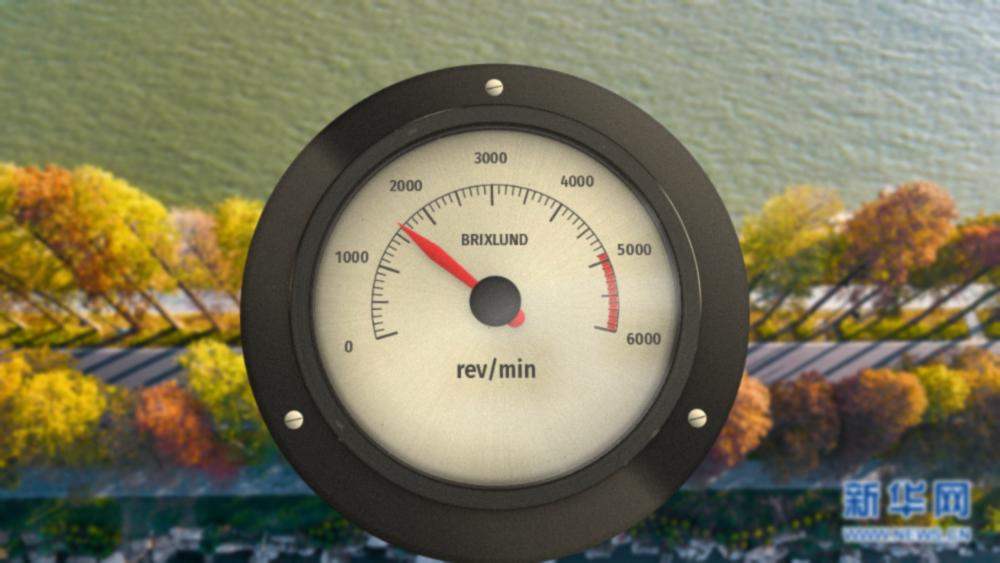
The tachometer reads 1600 rpm
